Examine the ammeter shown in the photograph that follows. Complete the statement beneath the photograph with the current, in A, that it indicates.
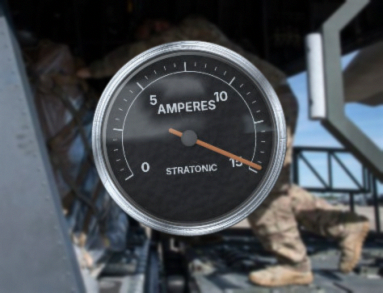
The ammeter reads 14.75 A
